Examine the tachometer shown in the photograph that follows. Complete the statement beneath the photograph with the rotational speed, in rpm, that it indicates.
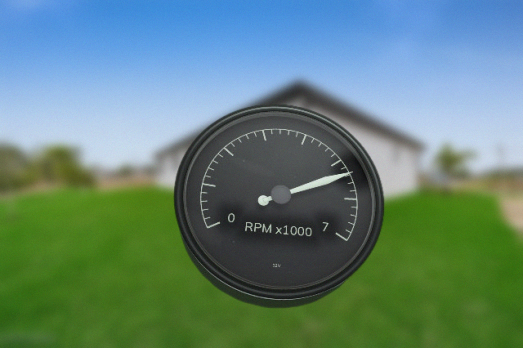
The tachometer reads 5400 rpm
